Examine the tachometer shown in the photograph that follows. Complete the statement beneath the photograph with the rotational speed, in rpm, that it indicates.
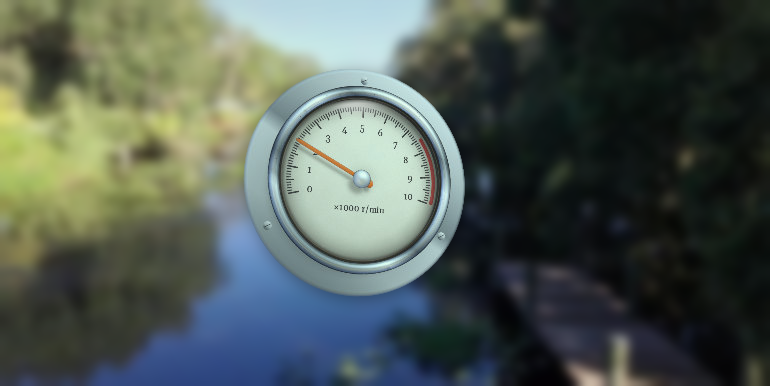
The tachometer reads 2000 rpm
